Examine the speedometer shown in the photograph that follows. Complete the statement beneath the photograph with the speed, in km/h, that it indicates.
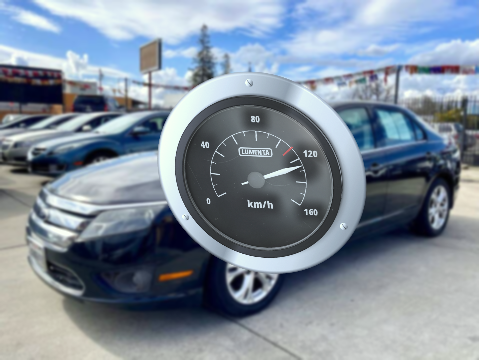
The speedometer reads 125 km/h
